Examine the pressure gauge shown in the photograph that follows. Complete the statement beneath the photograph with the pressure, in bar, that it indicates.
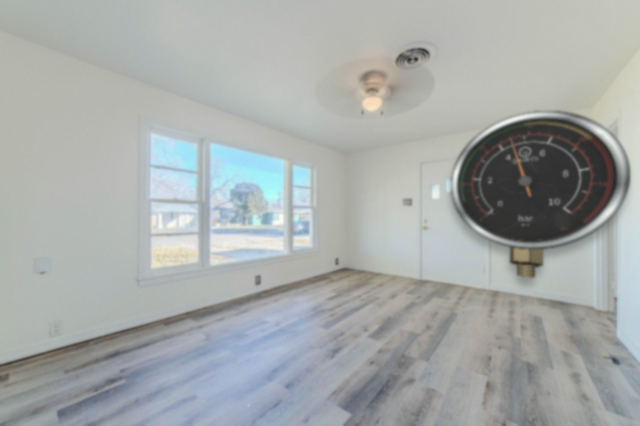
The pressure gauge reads 4.5 bar
